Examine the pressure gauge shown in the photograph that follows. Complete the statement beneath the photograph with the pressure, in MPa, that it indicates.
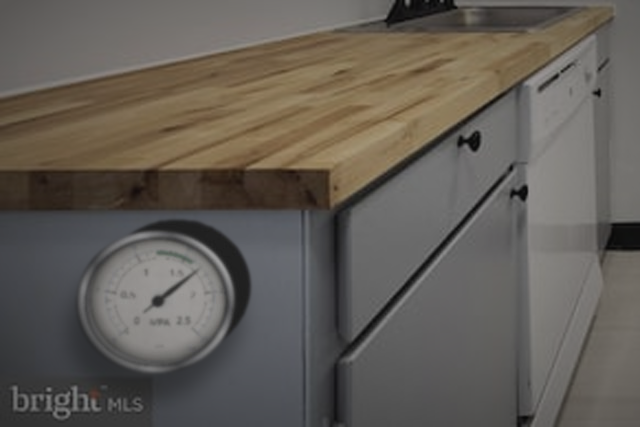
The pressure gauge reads 1.7 MPa
